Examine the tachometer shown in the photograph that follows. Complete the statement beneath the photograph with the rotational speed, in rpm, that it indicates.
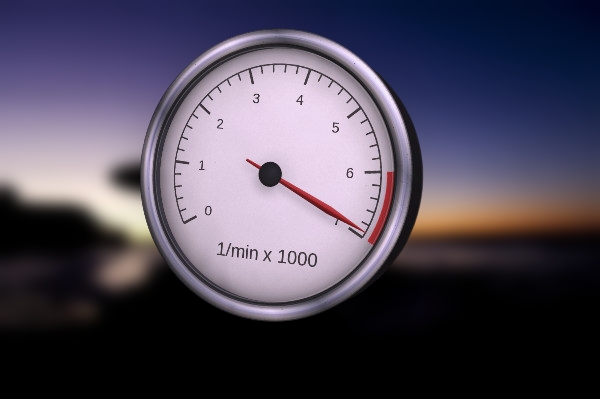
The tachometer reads 6900 rpm
